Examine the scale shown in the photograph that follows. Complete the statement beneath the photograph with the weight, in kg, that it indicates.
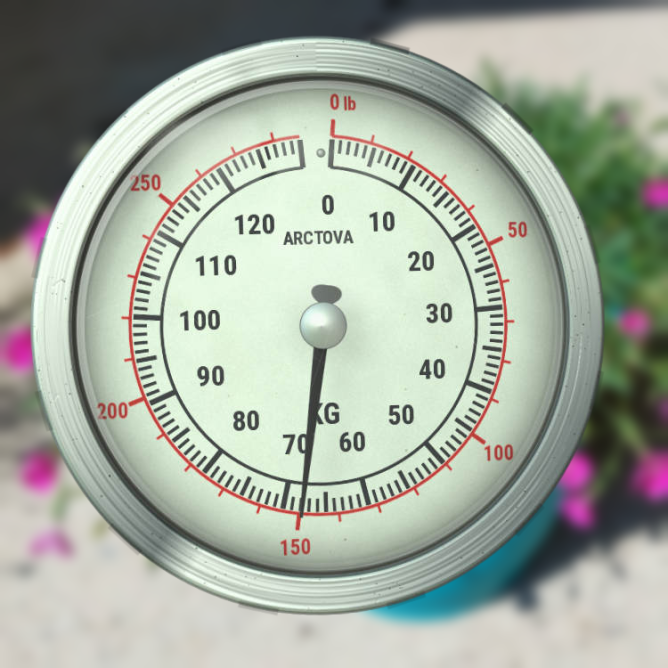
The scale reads 68 kg
